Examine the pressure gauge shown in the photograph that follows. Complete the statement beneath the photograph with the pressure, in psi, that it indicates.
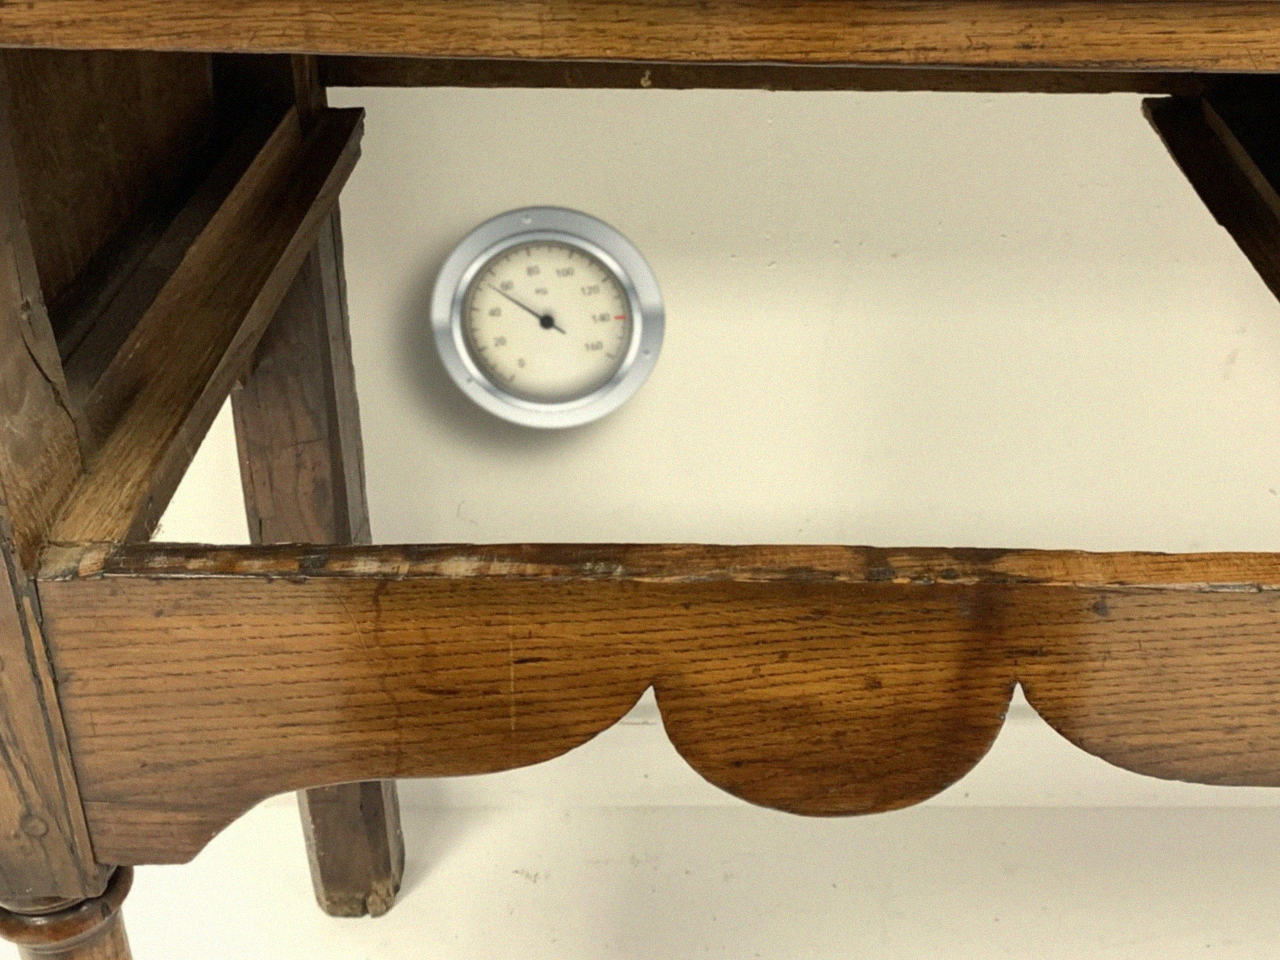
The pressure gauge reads 55 psi
